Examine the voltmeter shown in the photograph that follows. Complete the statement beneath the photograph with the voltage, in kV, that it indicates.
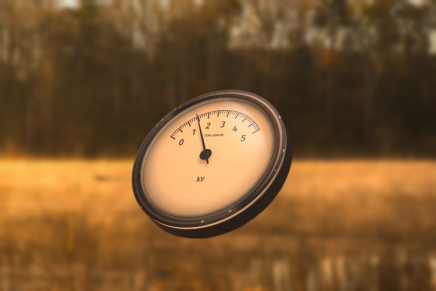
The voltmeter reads 1.5 kV
